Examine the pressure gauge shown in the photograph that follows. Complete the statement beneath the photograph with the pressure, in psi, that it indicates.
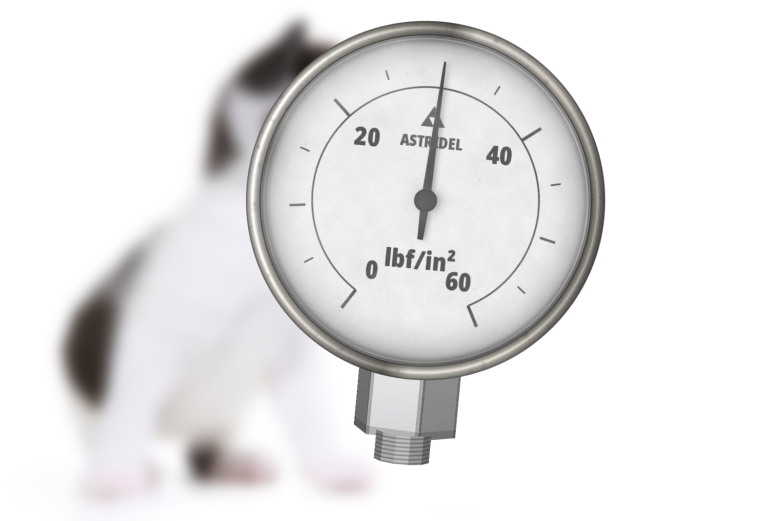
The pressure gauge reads 30 psi
